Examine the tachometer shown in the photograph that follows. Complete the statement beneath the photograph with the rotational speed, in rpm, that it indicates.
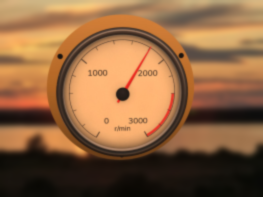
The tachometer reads 1800 rpm
